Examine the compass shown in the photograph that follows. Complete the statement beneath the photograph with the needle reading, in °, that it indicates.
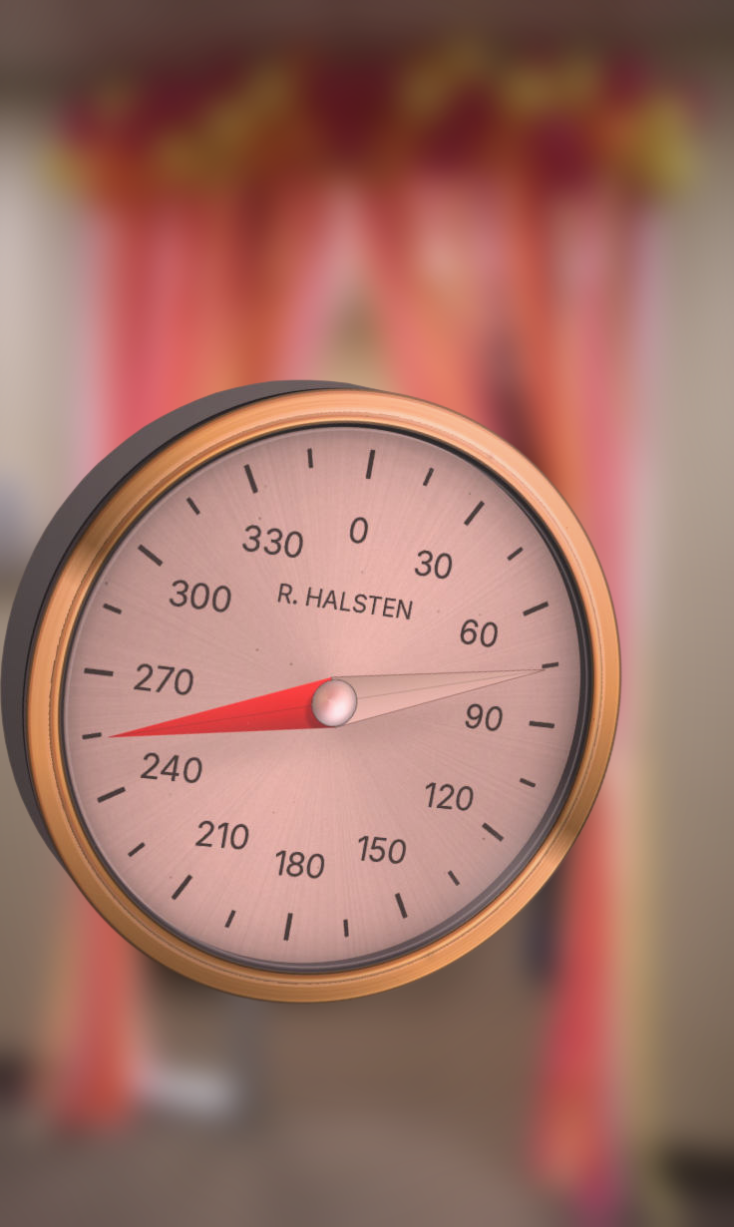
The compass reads 255 °
